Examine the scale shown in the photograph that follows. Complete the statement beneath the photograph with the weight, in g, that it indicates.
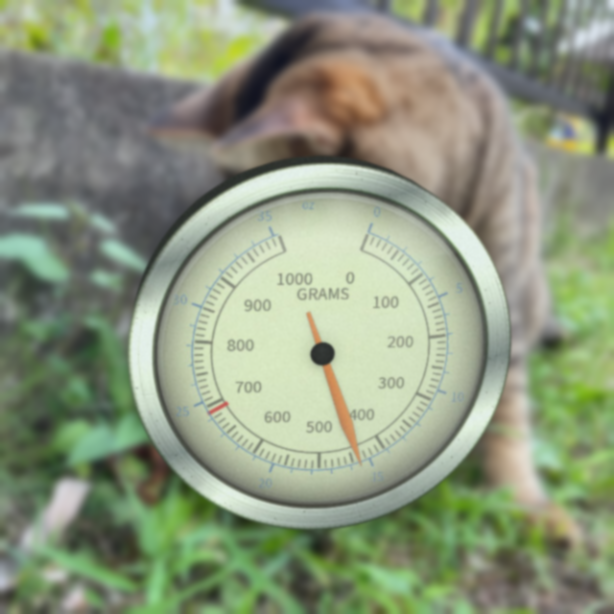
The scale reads 440 g
